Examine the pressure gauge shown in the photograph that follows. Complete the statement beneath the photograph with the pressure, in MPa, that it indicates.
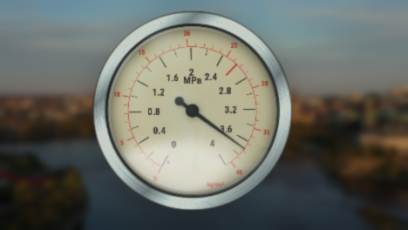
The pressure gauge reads 3.7 MPa
